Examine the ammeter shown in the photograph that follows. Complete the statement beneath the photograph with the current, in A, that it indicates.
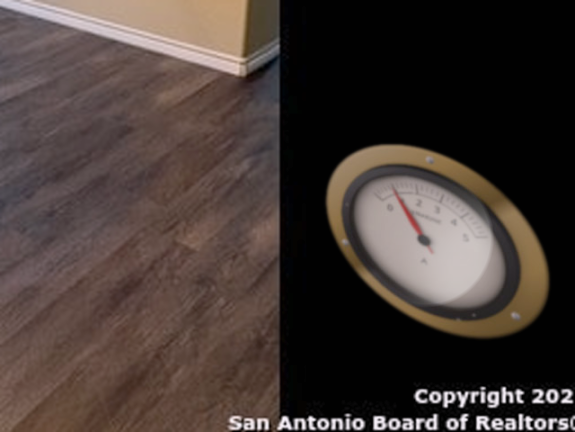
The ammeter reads 1 A
